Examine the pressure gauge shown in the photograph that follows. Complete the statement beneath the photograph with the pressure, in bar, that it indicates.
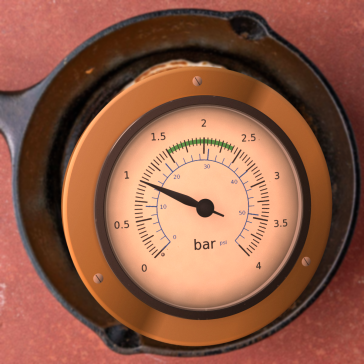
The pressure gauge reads 1 bar
